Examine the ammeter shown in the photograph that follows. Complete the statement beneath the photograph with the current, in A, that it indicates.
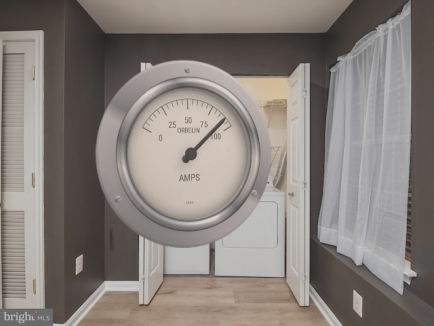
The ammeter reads 90 A
